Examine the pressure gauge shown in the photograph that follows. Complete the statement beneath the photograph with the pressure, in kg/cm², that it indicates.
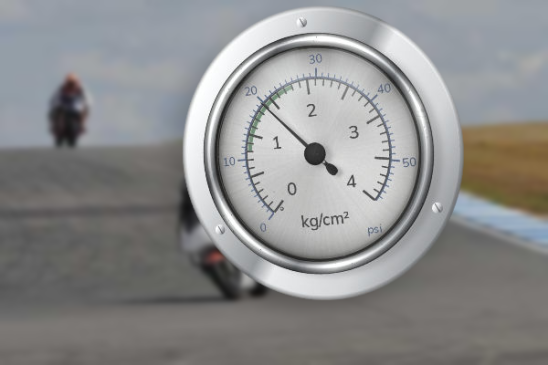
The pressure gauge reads 1.4 kg/cm²
